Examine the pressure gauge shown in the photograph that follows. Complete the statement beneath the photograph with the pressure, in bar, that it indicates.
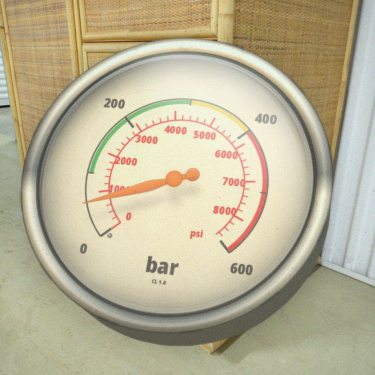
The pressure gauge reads 50 bar
